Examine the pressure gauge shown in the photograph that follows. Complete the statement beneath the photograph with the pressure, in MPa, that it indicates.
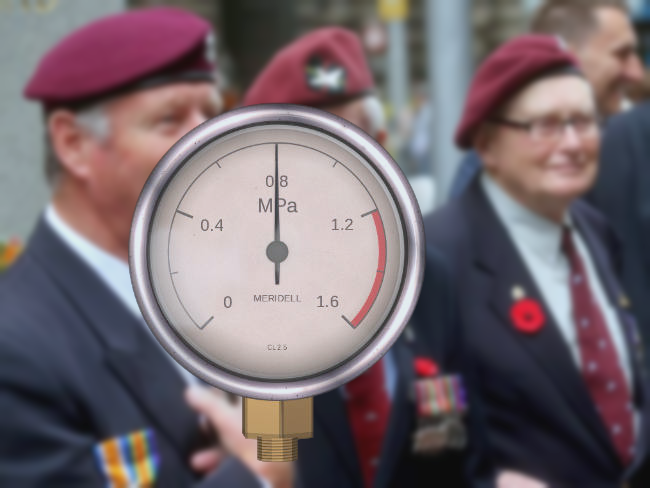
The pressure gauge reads 0.8 MPa
